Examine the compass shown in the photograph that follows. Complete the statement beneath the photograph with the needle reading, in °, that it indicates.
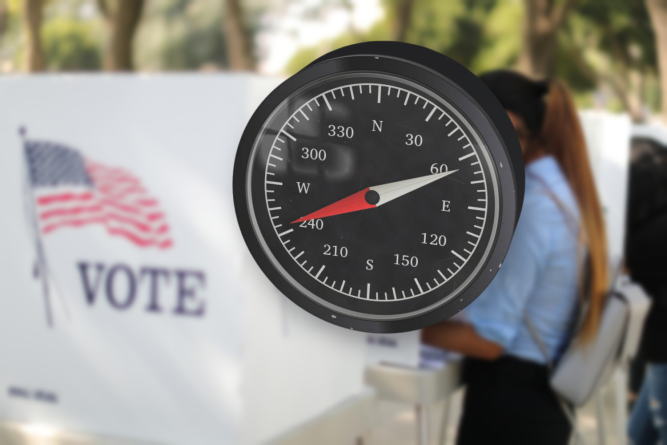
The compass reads 245 °
